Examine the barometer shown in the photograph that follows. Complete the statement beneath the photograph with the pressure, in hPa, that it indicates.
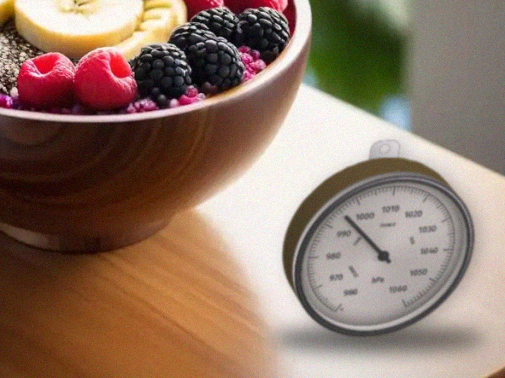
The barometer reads 995 hPa
